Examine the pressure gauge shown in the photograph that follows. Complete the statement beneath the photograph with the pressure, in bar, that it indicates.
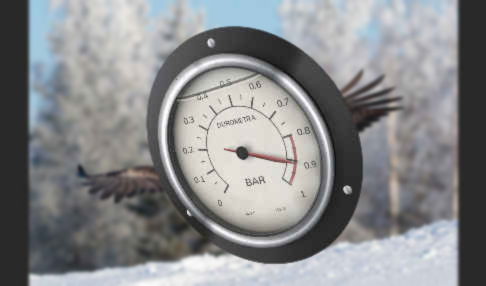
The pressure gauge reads 0.9 bar
